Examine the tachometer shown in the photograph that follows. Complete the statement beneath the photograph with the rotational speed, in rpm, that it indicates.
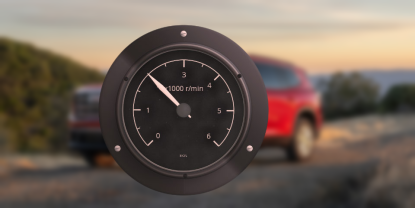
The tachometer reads 2000 rpm
